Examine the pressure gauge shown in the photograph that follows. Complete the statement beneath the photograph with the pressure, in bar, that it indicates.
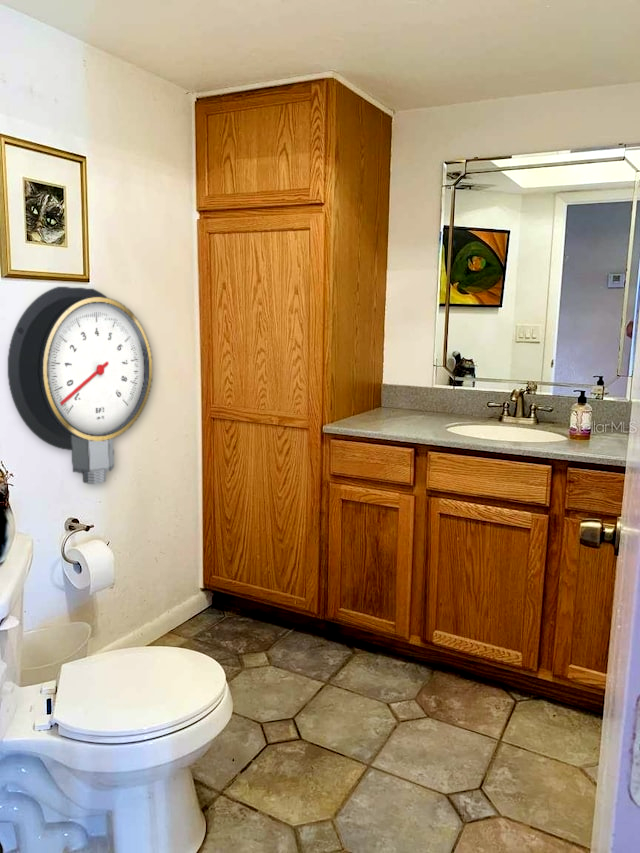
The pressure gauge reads -0.5 bar
